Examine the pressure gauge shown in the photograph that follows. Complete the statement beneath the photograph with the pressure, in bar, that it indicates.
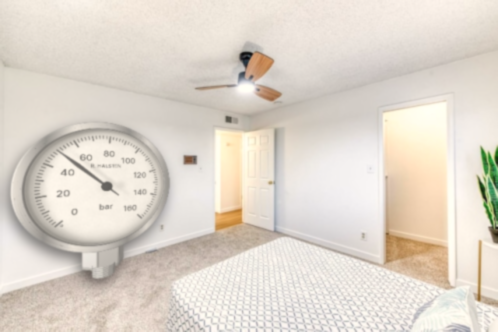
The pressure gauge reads 50 bar
